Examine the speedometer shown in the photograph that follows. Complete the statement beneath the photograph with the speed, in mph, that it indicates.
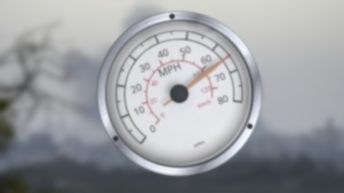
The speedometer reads 65 mph
